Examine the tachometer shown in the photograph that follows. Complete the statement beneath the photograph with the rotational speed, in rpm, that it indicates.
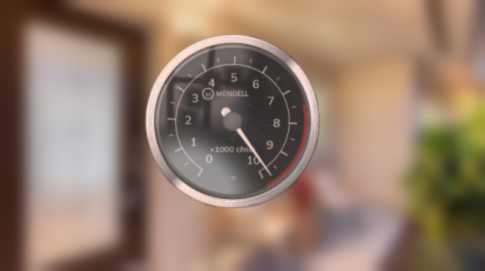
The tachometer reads 9750 rpm
